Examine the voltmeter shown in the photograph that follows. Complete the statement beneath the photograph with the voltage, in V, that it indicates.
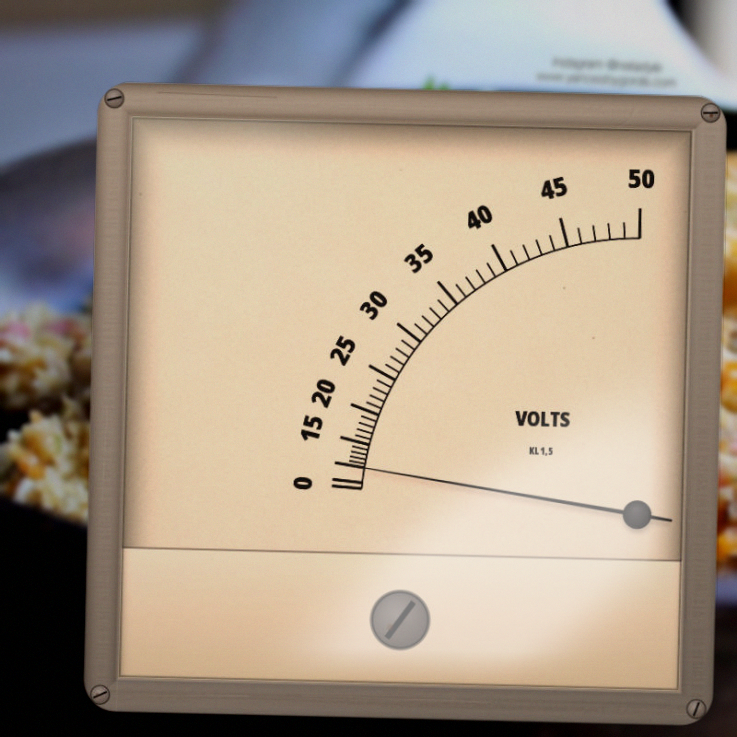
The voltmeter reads 10 V
